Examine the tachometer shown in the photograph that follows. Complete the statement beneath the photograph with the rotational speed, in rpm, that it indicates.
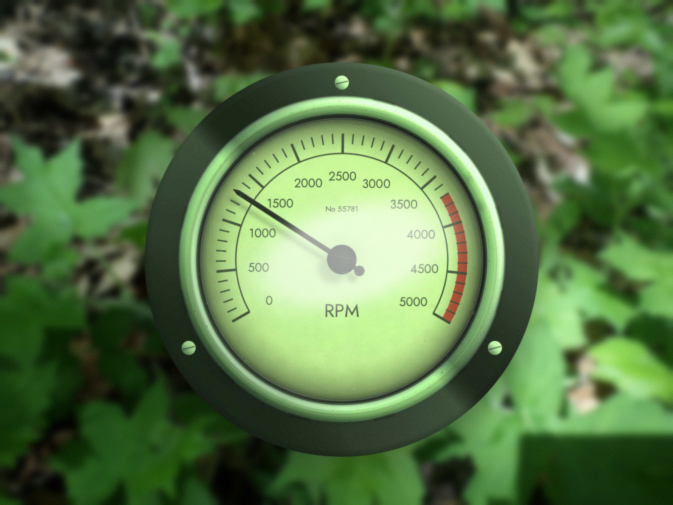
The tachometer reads 1300 rpm
